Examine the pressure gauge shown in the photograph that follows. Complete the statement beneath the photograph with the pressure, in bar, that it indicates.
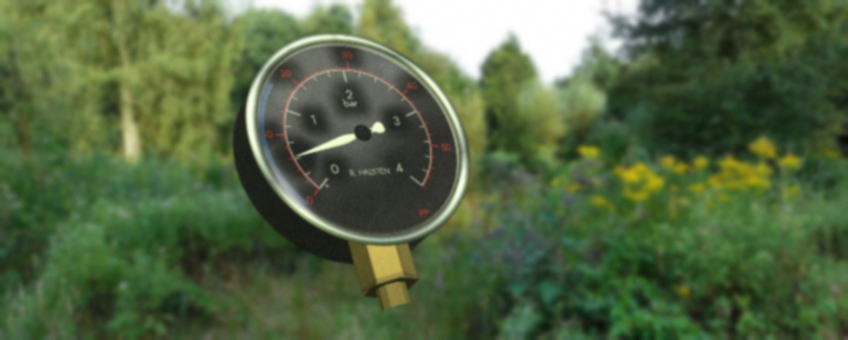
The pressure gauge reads 0.4 bar
